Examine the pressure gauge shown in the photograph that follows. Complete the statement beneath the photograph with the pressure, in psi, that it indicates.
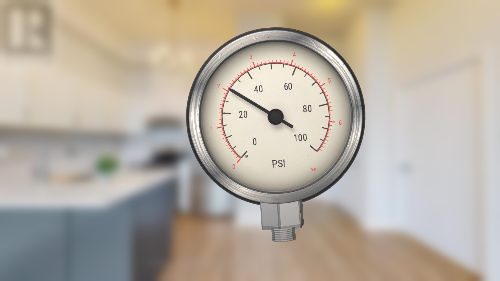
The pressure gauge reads 30 psi
